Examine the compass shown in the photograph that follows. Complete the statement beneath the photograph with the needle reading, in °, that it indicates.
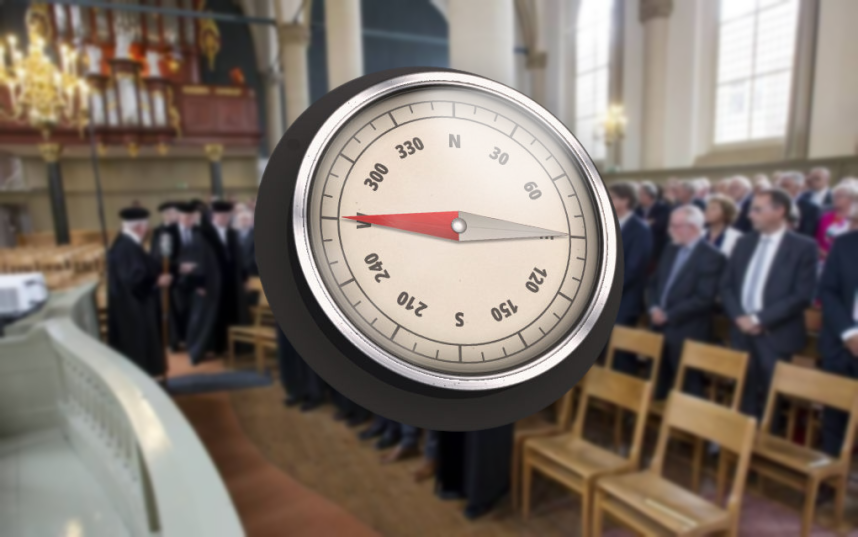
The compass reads 270 °
